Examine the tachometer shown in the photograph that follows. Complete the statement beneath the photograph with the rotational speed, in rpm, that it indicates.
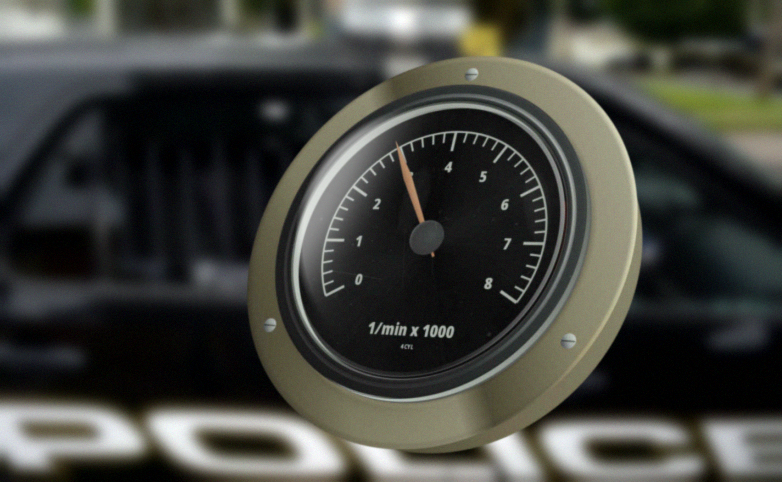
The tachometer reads 3000 rpm
